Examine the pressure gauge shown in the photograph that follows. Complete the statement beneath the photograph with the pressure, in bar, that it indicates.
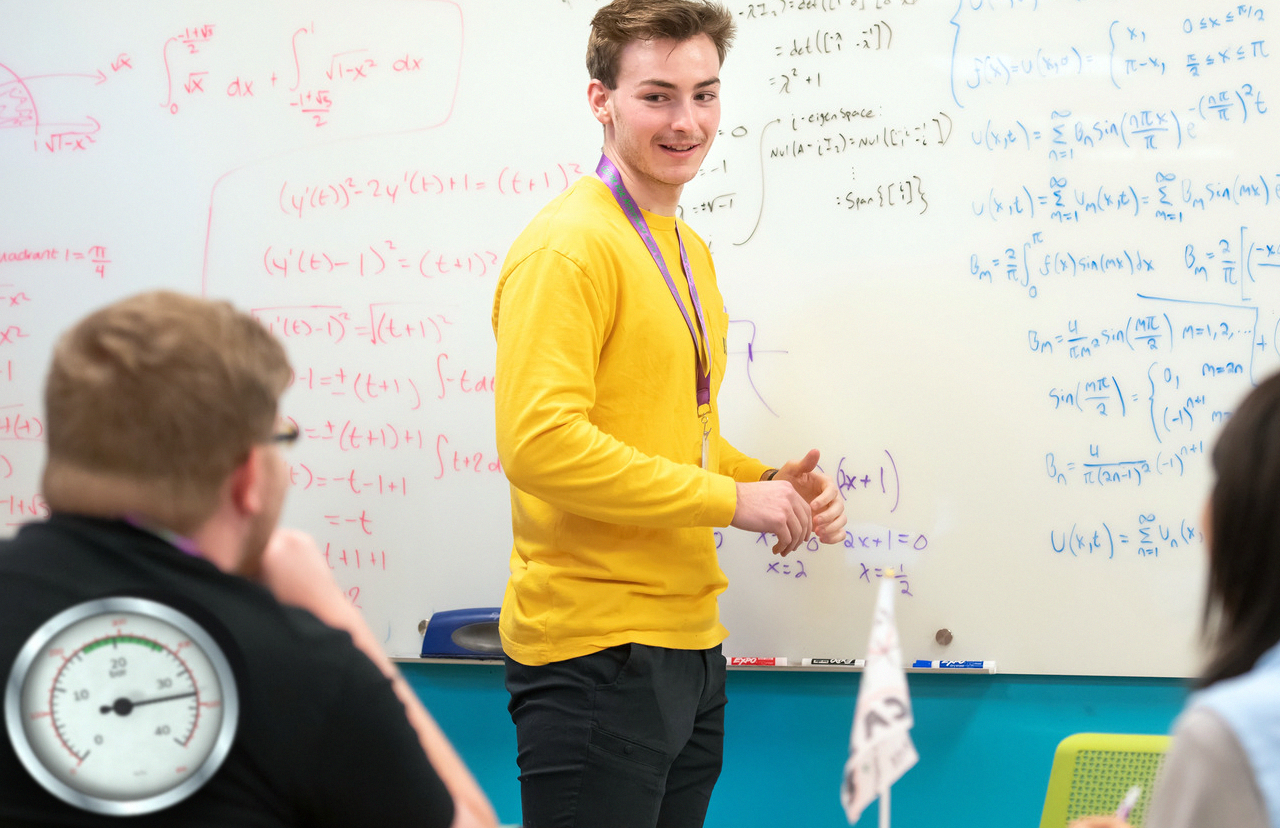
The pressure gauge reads 33 bar
